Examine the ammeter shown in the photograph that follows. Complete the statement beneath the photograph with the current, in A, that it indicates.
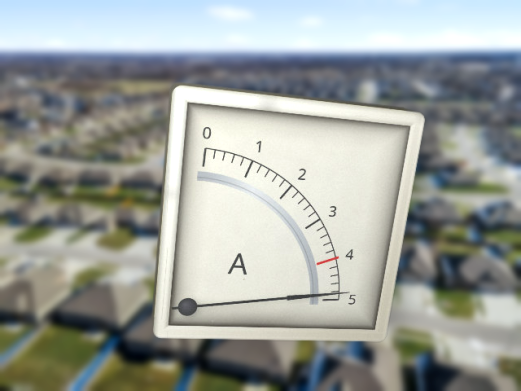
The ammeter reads 4.8 A
